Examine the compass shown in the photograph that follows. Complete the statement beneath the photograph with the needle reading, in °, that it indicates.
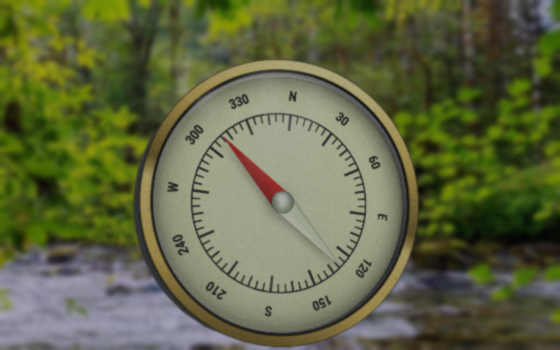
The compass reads 310 °
